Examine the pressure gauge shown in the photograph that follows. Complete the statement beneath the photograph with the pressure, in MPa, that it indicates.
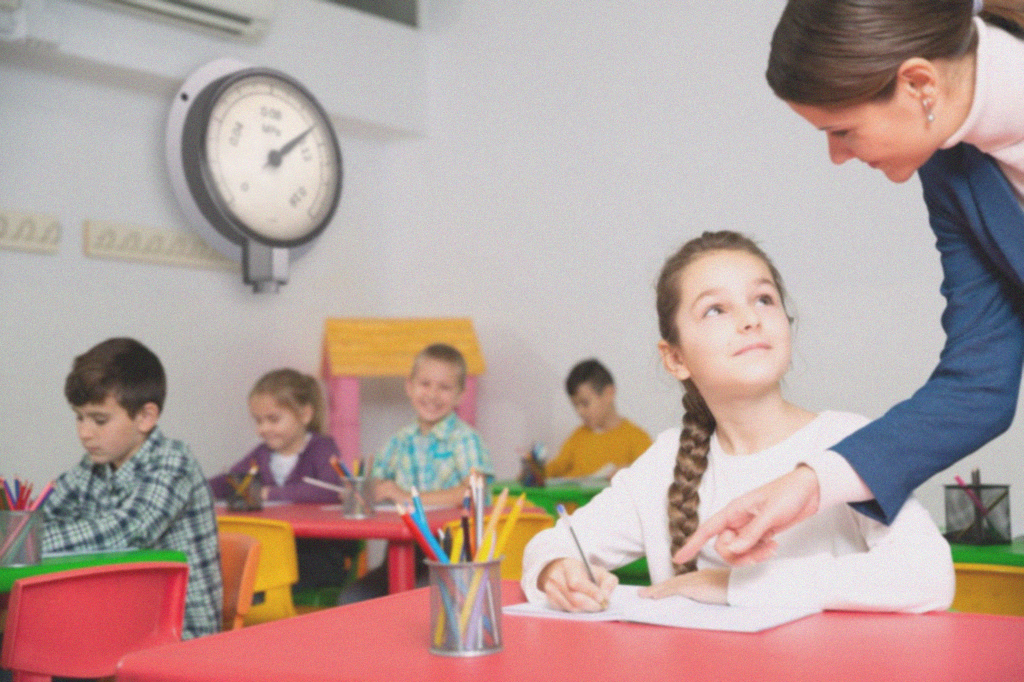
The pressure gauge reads 0.11 MPa
